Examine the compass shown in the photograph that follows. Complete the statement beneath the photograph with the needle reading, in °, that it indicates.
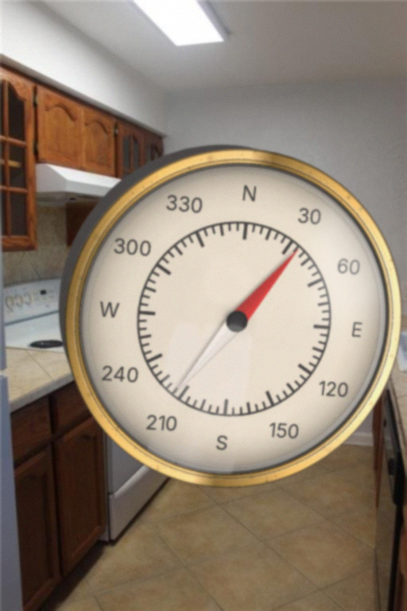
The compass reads 35 °
